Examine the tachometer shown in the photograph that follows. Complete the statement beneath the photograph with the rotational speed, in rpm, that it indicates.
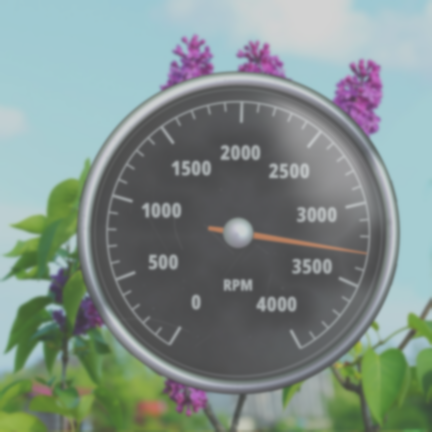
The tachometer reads 3300 rpm
